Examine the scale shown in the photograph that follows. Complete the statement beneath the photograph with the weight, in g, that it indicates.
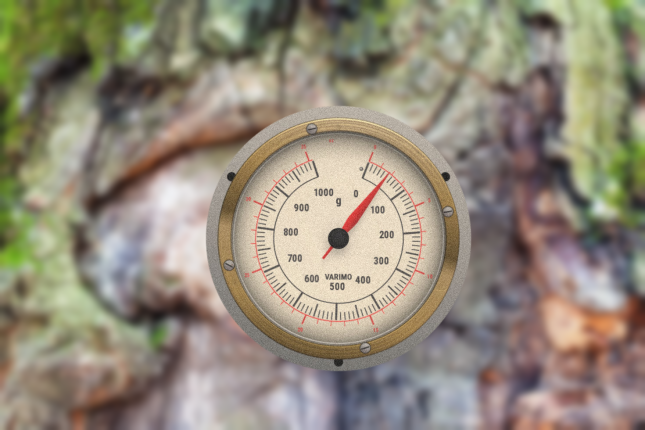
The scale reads 50 g
